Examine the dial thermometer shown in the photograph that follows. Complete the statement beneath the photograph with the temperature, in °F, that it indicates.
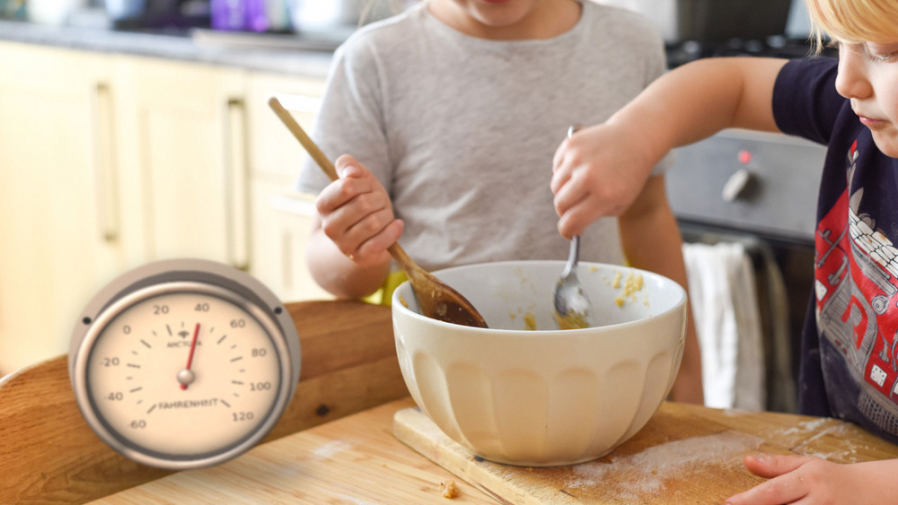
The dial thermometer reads 40 °F
